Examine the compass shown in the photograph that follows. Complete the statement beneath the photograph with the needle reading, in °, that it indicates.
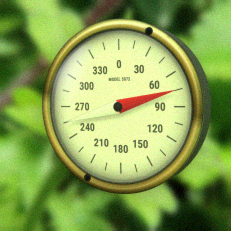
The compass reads 75 °
